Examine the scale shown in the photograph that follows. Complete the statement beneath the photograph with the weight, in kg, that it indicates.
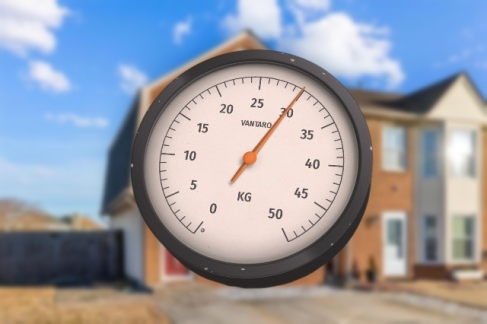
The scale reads 30 kg
